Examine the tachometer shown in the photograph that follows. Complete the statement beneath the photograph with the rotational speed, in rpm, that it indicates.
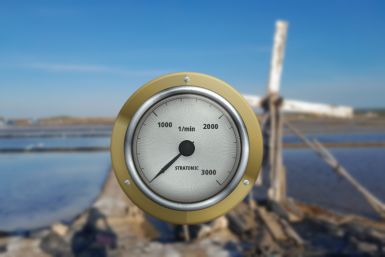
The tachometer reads 0 rpm
